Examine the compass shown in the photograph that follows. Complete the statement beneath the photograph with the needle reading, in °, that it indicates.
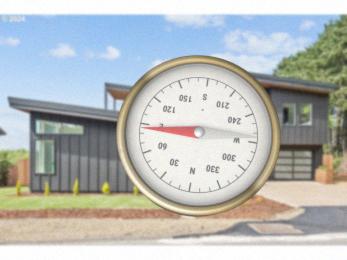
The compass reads 85 °
